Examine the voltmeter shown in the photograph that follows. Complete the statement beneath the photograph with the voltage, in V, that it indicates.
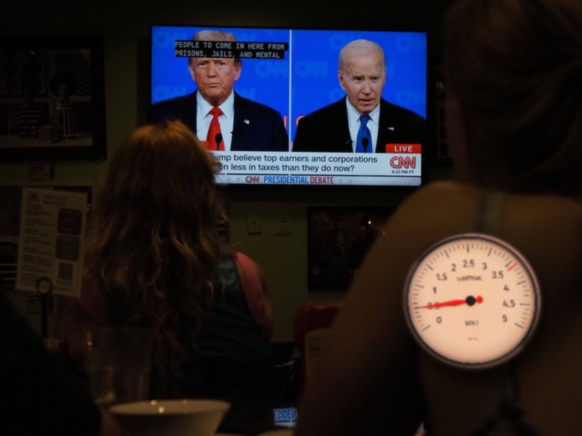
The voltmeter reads 0.5 V
